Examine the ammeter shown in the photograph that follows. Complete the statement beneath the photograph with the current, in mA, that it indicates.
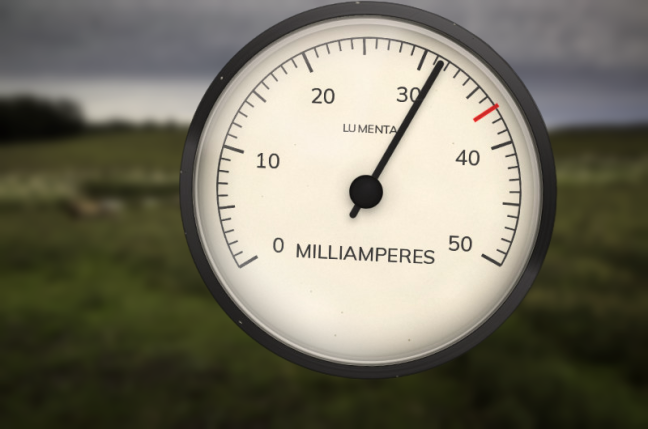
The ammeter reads 31.5 mA
